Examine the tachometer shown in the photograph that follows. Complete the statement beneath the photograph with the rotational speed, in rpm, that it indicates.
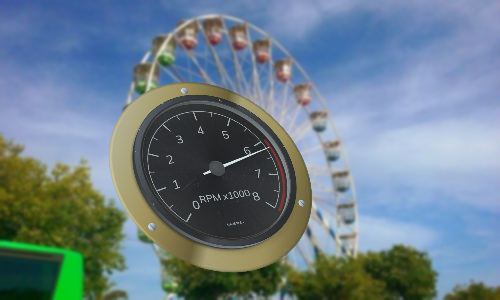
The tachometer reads 6250 rpm
